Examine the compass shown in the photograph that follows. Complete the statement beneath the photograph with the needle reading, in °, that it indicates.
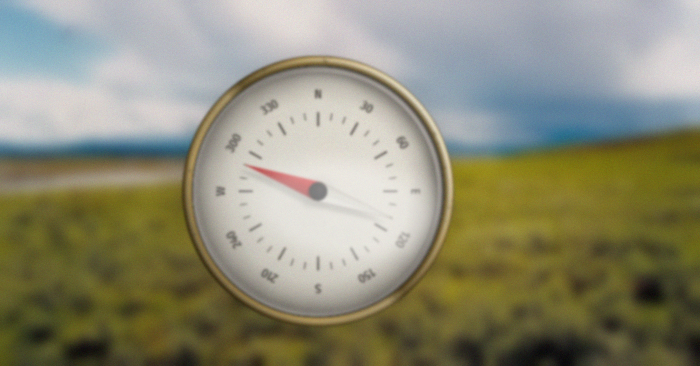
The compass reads 290 °
